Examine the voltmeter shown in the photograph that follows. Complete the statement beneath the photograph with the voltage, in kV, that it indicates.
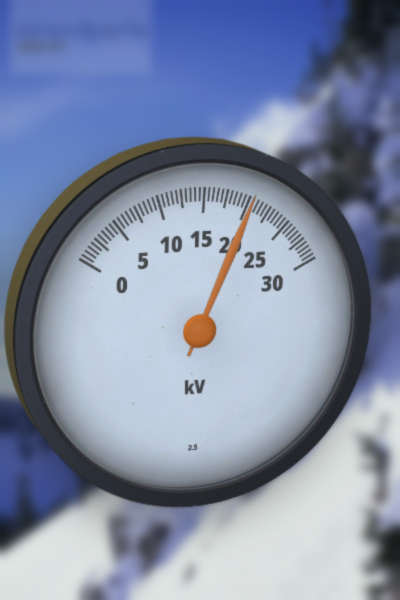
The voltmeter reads 20 kV
